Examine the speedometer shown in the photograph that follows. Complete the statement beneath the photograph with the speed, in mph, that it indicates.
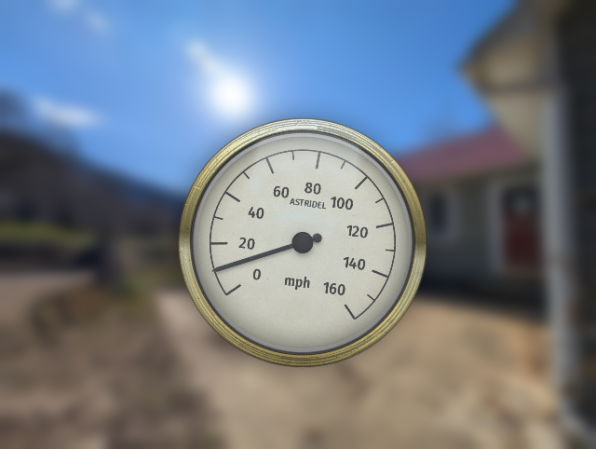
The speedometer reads 10 mph
